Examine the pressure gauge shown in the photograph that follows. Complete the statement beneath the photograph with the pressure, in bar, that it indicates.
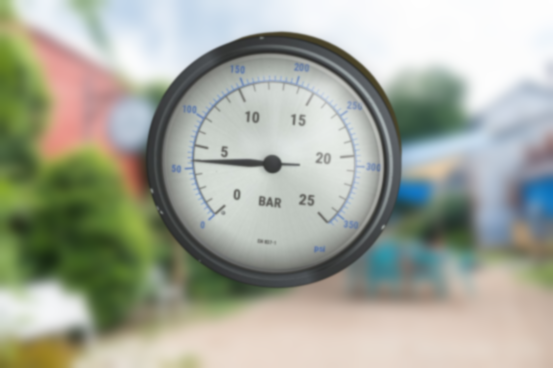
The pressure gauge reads 4 bar
